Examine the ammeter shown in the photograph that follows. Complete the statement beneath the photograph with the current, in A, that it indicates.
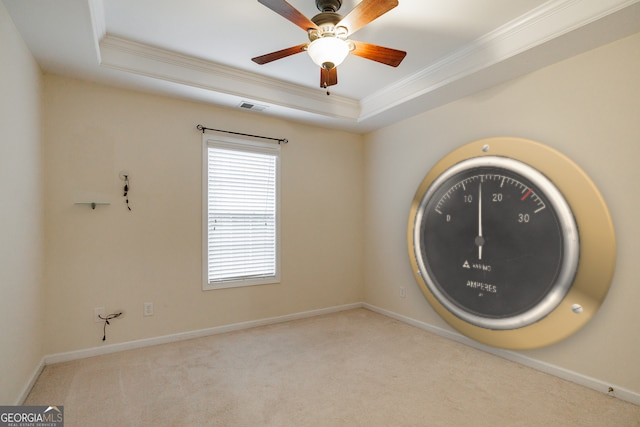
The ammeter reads 15 A
